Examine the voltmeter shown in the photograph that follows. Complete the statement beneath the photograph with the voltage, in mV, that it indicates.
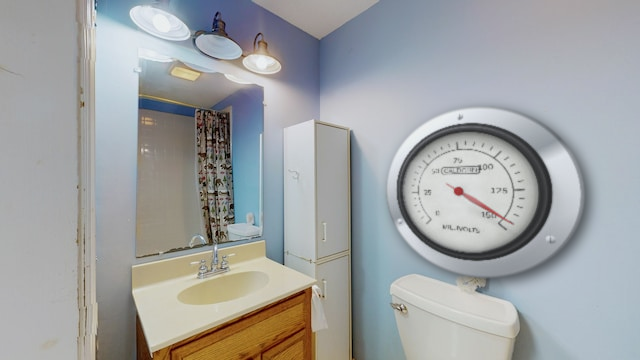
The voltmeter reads 145 mV
